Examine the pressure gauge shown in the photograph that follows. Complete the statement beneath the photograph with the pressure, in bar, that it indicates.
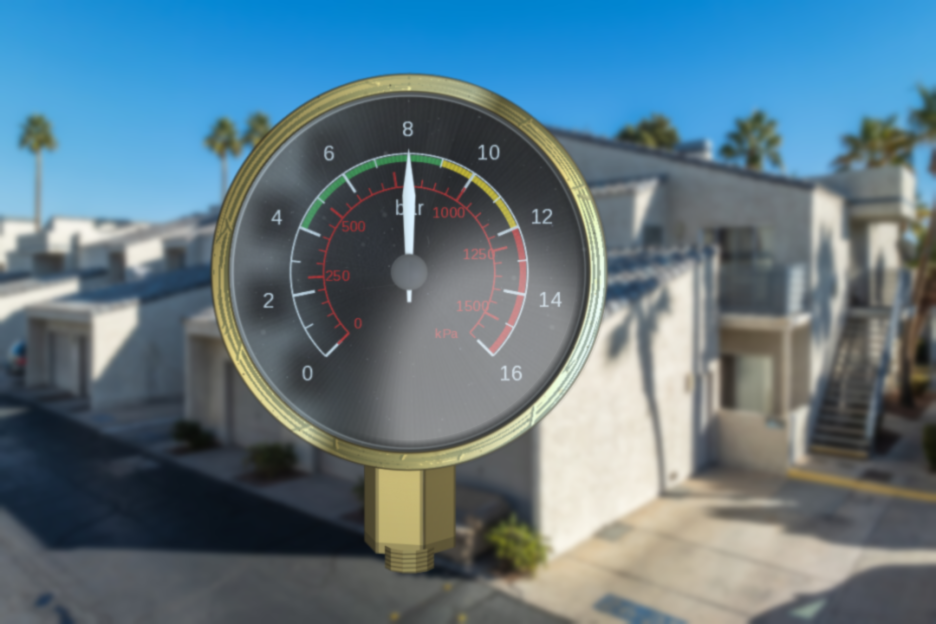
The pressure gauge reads 8 bar
